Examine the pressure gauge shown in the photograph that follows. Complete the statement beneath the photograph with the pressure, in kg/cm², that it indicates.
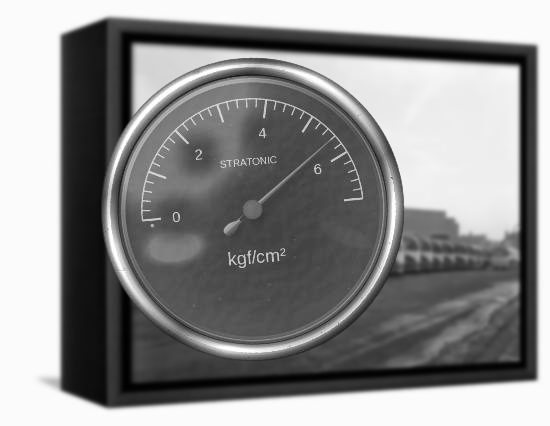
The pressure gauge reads 5.6 kg/cm²
